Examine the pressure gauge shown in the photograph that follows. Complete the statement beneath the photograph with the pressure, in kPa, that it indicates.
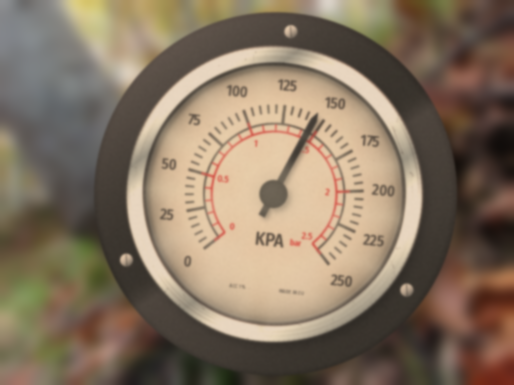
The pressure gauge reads 145 kPa
